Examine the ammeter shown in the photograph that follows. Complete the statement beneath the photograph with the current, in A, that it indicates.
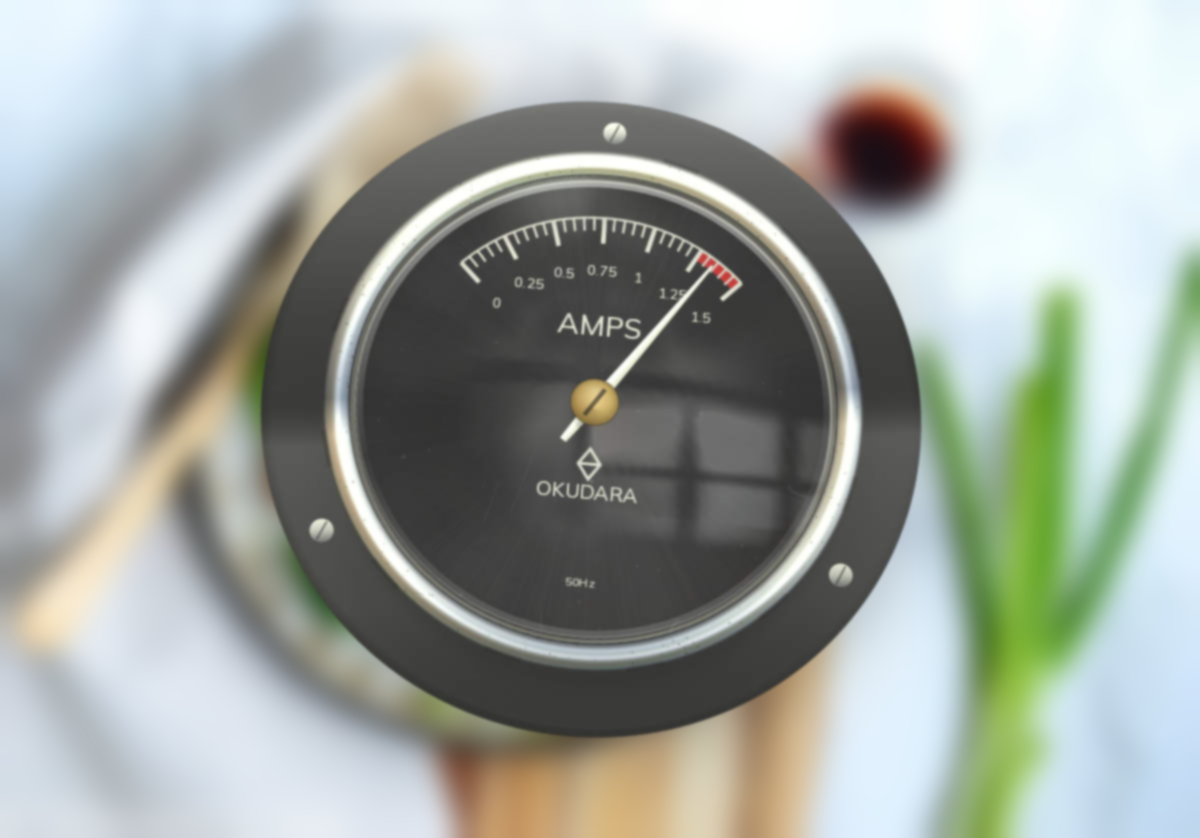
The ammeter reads 1.35 A
